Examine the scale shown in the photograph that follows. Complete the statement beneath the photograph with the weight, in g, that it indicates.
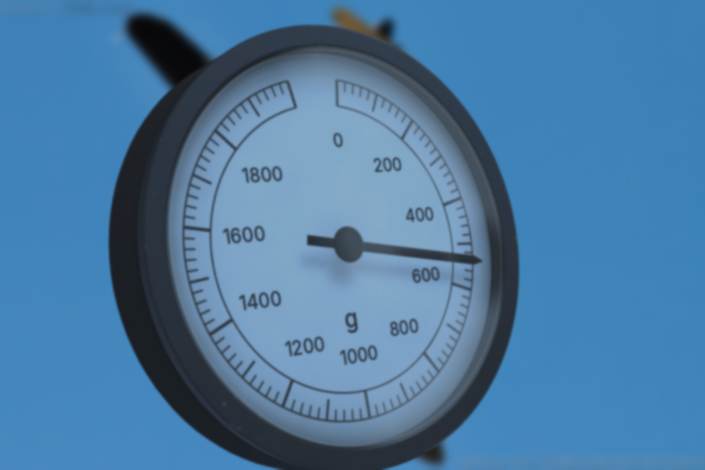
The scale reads 540 g
